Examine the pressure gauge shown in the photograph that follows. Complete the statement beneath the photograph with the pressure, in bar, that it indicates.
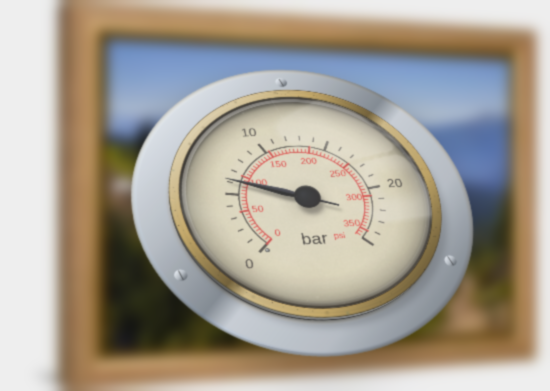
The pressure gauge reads 6 bar
